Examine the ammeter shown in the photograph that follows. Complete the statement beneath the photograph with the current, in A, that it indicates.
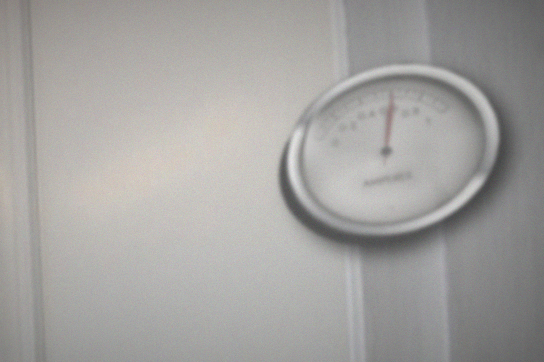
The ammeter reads 0.6 A
